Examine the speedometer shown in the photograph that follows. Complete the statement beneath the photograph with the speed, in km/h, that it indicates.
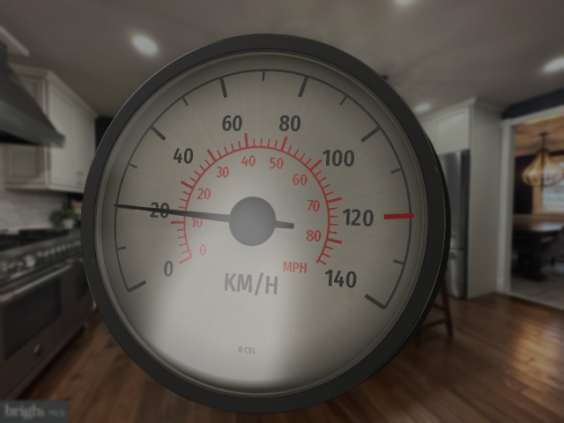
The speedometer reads 20 km/h
